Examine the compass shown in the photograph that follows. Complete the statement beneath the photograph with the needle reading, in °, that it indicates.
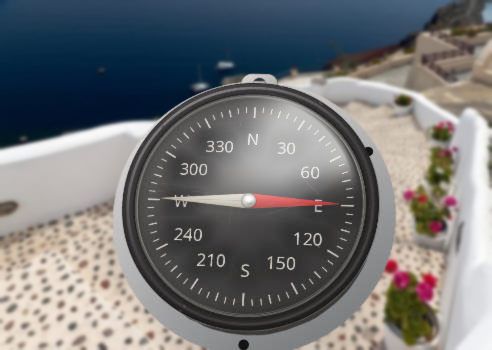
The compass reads 90 °
